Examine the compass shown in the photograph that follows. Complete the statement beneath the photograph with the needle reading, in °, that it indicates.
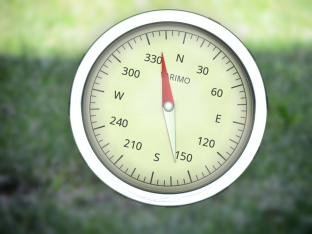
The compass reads 340 °
